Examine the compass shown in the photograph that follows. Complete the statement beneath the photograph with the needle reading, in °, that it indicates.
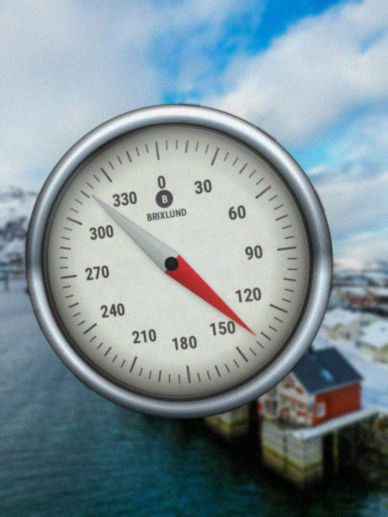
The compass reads 137.5 °
